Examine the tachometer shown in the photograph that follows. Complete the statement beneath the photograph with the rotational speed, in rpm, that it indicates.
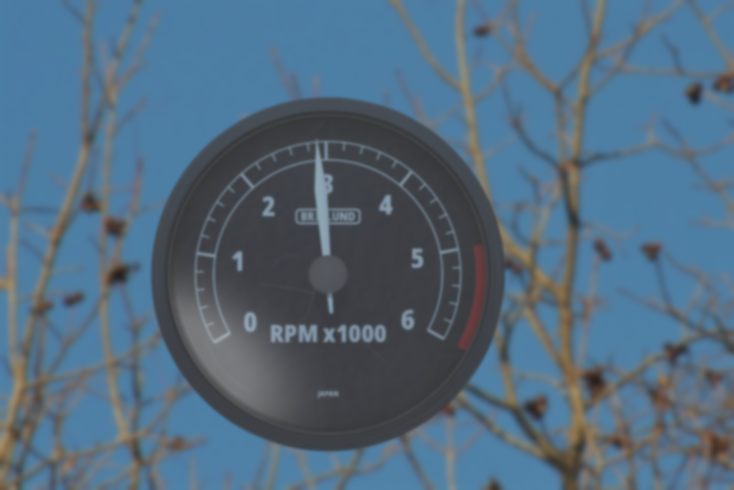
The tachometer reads 2900 rpm
